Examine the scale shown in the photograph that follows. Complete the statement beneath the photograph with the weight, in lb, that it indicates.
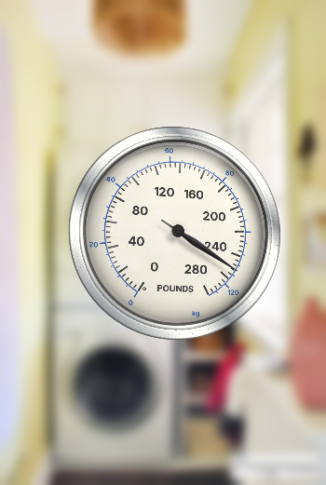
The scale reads 252 lb
